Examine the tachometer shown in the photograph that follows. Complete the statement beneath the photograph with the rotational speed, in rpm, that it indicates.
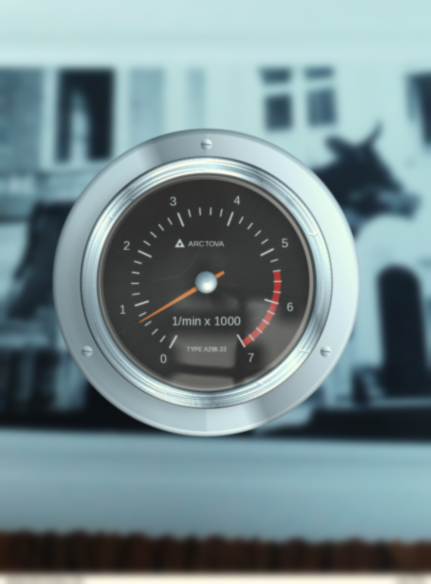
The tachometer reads 700 rpm
